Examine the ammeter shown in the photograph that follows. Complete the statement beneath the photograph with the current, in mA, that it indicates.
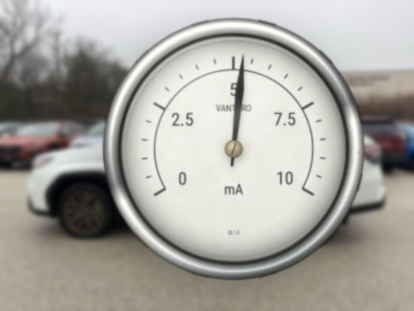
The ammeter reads 5.25 mA
